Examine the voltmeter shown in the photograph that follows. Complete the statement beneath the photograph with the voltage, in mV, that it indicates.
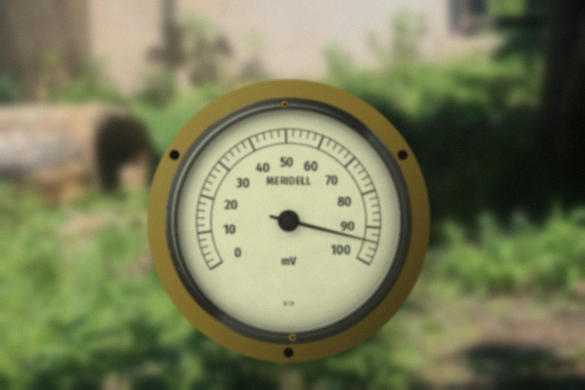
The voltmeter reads 94 mV
